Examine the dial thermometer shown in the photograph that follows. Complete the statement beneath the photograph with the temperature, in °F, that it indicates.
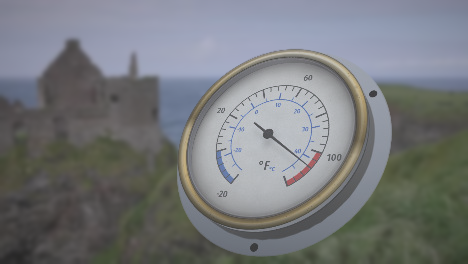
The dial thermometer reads 108 °F
